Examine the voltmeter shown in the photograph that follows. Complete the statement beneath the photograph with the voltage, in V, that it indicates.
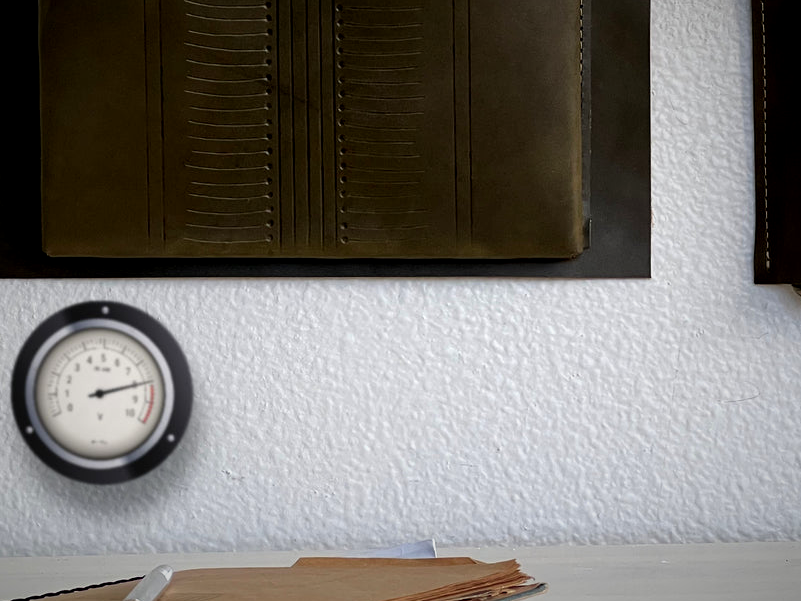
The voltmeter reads 8 V
